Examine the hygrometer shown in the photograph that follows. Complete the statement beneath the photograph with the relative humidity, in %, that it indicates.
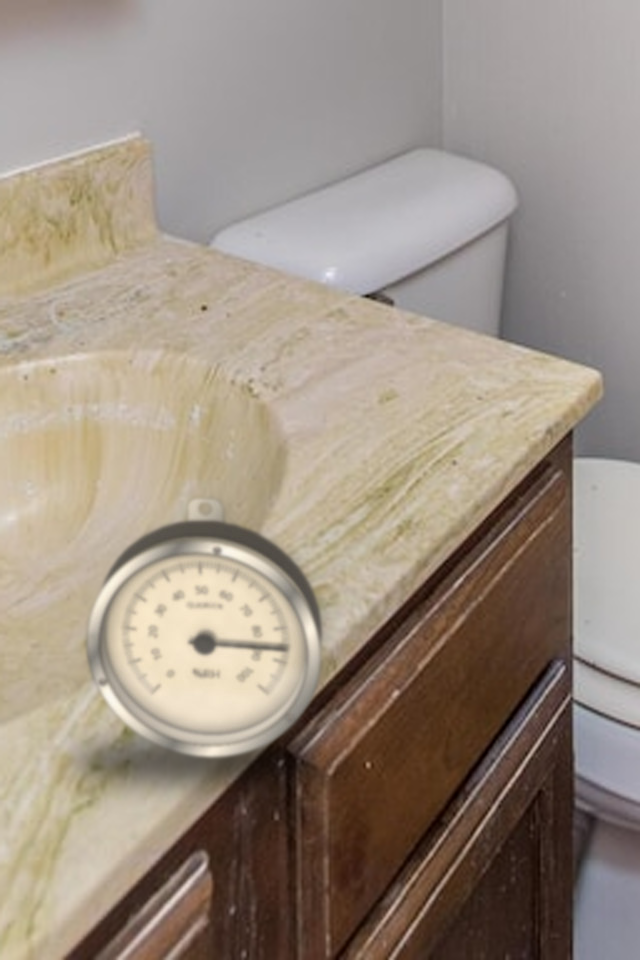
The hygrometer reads 85 %
